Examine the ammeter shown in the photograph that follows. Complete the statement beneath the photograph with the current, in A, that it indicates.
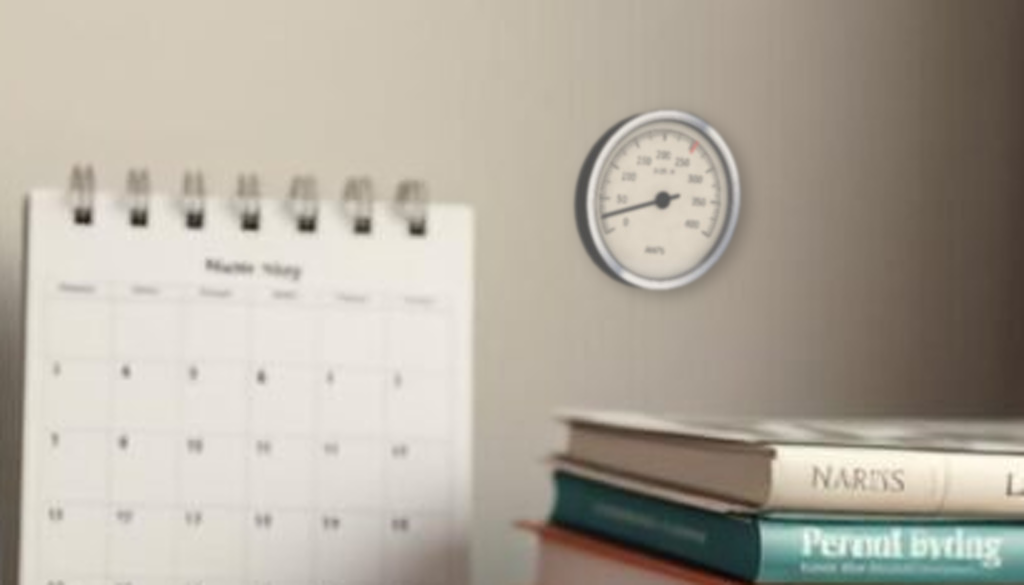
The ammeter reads 25 A
